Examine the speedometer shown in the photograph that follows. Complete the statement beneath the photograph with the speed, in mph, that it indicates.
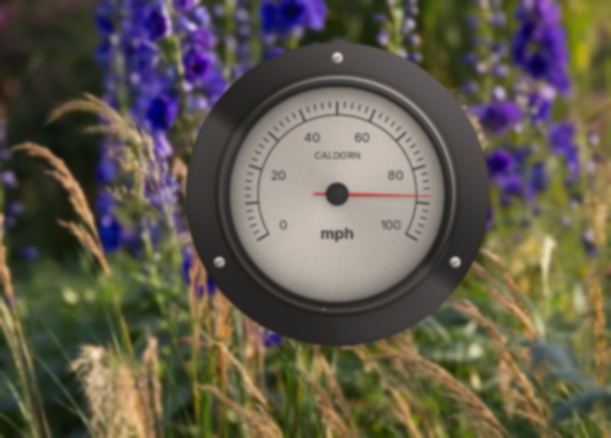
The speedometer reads 88 mph
